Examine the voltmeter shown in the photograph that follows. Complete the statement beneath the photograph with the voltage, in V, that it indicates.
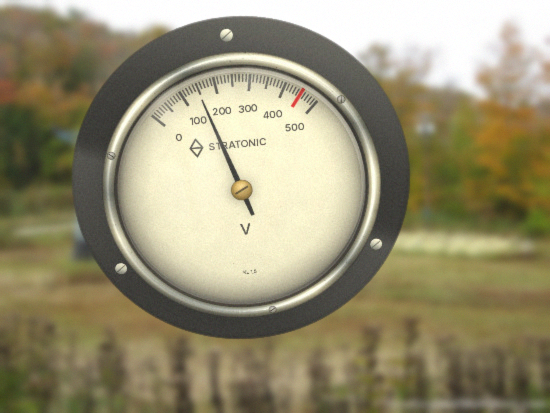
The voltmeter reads 150 V
